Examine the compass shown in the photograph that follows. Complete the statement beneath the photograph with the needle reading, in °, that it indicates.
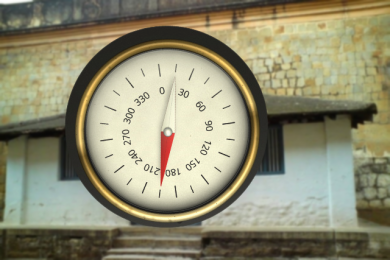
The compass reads 195 °
